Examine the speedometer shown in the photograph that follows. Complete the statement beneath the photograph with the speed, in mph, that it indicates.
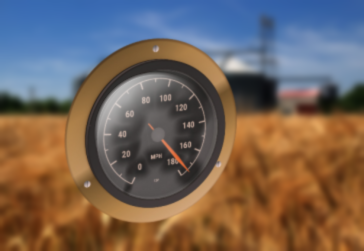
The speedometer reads 175 mph
